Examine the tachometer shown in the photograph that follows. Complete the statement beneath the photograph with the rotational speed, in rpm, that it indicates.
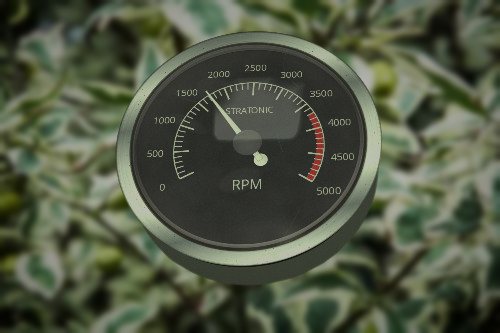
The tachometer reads 1700 rpm
